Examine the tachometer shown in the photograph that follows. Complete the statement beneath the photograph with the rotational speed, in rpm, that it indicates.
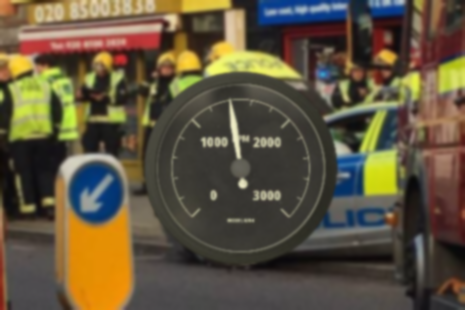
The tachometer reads 1400 rpm
